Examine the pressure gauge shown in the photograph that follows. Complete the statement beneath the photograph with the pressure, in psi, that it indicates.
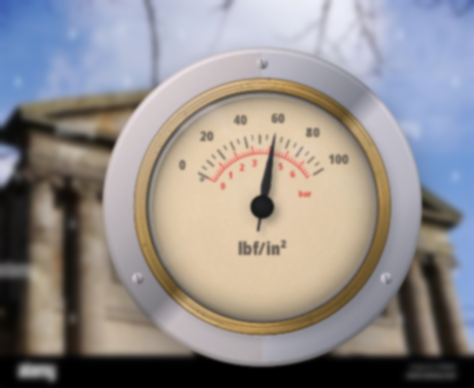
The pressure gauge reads 60 psi
